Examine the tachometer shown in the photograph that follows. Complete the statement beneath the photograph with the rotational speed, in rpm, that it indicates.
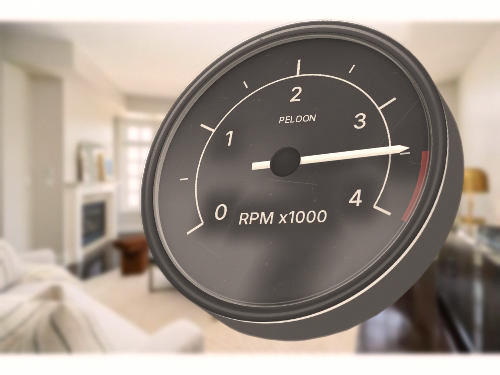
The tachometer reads 3500 rpm
